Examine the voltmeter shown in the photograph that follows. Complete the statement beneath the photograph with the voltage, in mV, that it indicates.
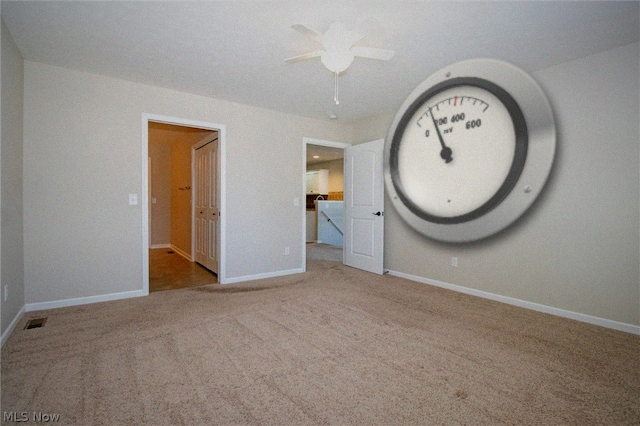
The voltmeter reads 150 mV
